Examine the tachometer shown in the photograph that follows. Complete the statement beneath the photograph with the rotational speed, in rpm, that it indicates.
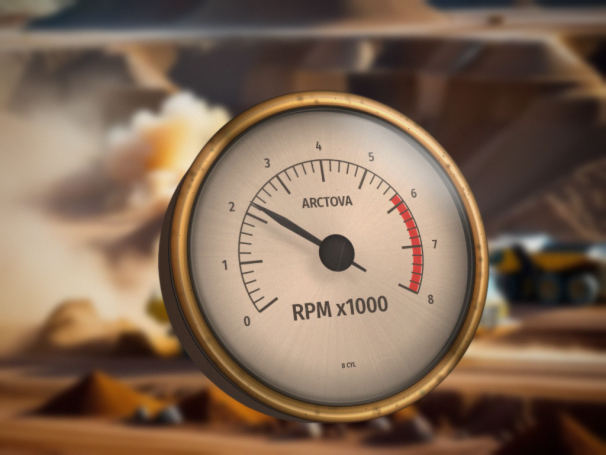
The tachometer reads 2200 rpm
